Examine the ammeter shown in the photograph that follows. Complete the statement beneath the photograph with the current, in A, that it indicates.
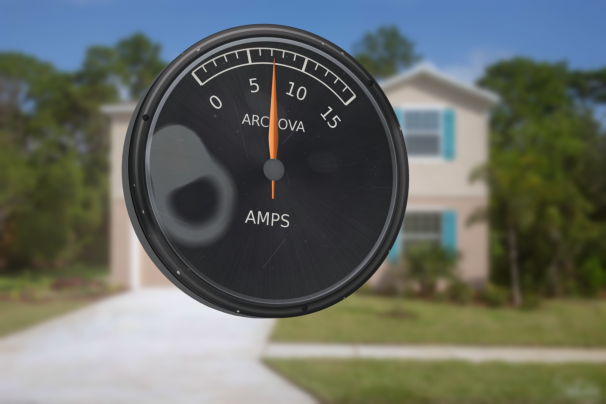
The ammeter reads 7 A
